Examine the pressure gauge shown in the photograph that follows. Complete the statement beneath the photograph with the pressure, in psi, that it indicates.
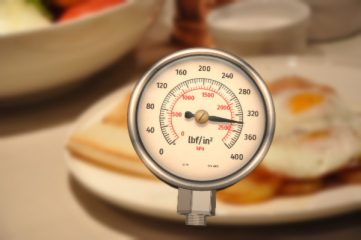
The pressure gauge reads 340 psi
